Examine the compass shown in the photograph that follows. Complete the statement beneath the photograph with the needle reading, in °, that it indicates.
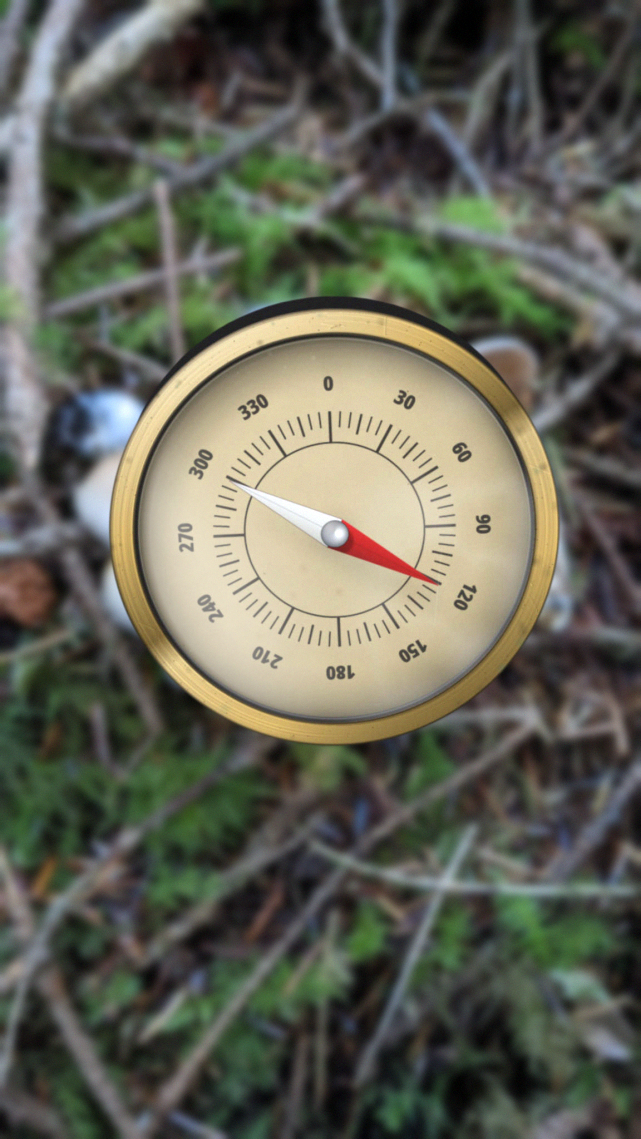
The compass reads 120 °
